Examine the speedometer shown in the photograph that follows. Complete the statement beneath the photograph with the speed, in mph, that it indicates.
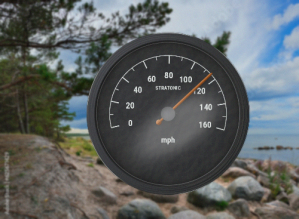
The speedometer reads 115 mph
